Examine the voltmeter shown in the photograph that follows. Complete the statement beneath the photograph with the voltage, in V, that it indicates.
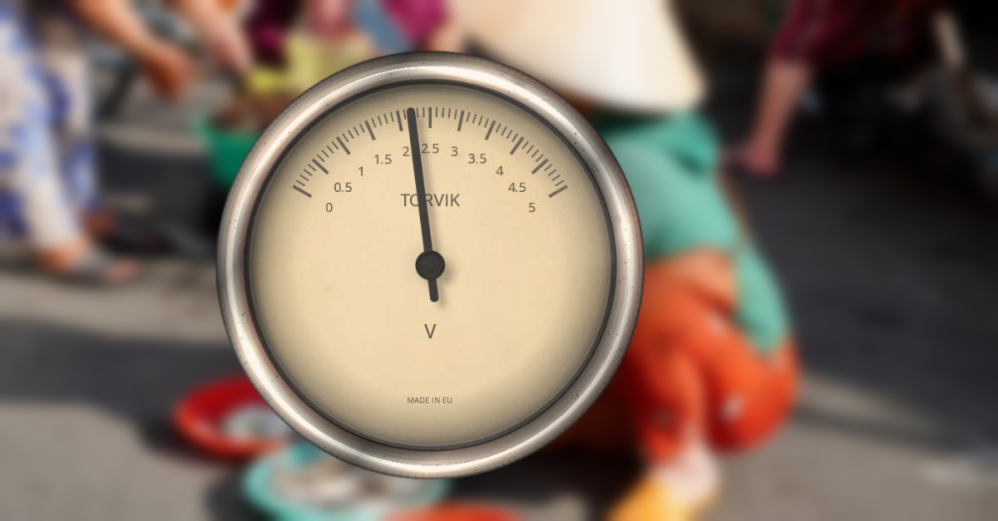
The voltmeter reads 2.2 V
